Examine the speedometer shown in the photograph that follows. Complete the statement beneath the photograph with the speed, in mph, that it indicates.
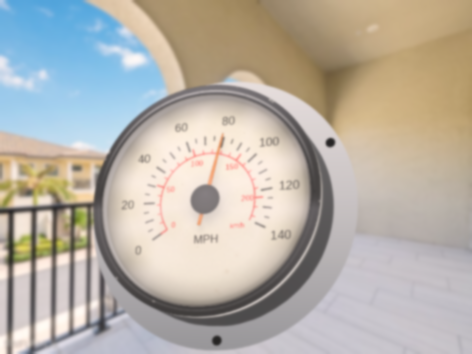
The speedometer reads 80 mph
